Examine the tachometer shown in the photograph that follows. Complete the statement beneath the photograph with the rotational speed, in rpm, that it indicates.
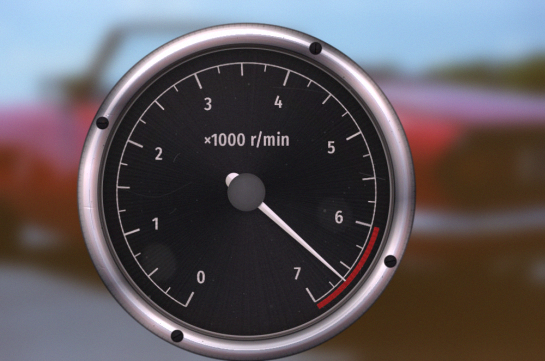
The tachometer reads 6625 rpm
